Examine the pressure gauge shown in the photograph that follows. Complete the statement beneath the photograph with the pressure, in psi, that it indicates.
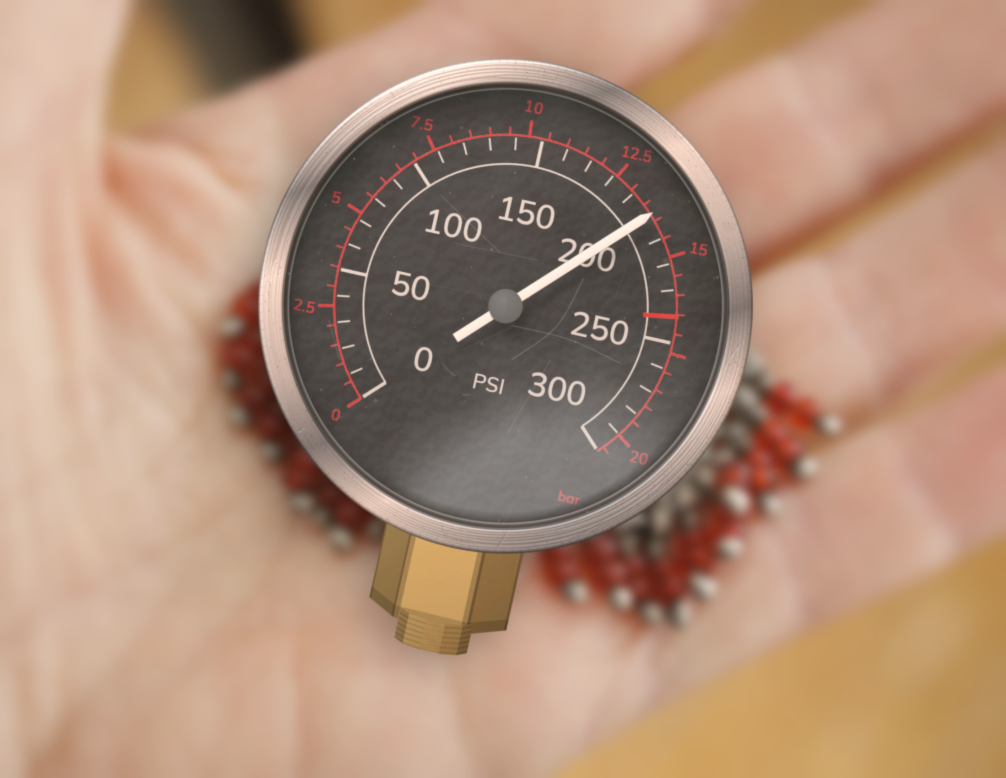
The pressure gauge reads 200 psi
